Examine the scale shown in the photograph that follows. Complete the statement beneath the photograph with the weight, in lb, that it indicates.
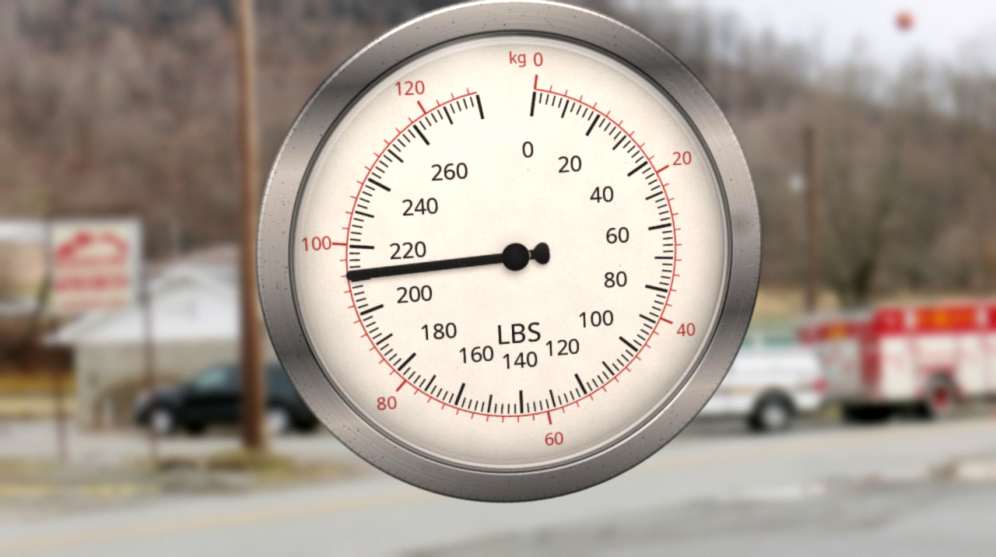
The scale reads 212 lb
